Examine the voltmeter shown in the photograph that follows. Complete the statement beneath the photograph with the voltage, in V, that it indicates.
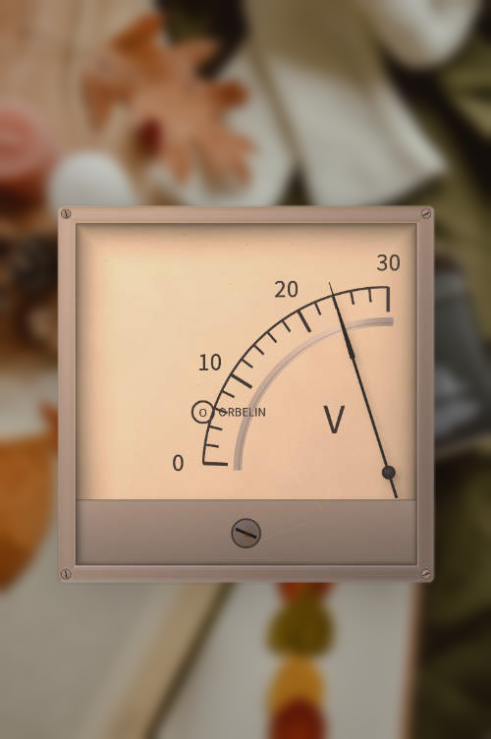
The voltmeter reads 24 V
